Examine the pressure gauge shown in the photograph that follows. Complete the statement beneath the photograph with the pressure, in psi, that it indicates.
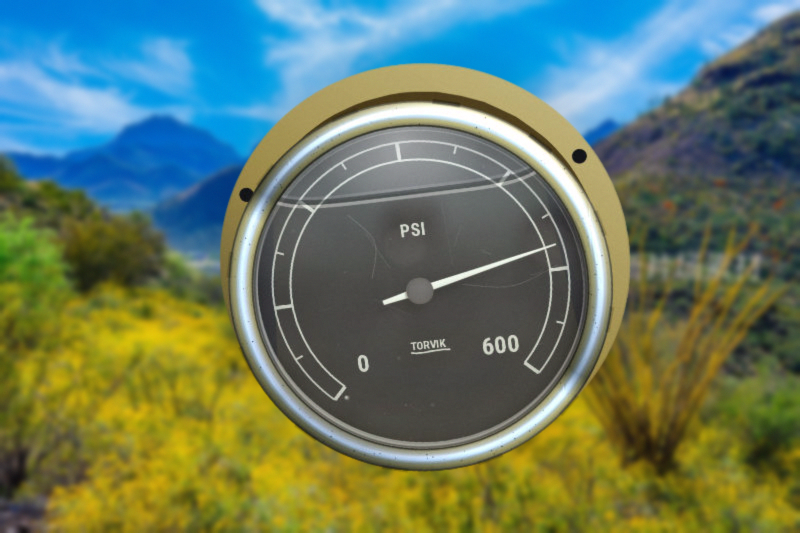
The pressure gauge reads 475 psi
